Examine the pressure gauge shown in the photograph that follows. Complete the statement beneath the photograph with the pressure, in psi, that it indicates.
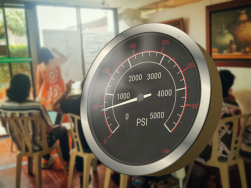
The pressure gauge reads 600 psi
